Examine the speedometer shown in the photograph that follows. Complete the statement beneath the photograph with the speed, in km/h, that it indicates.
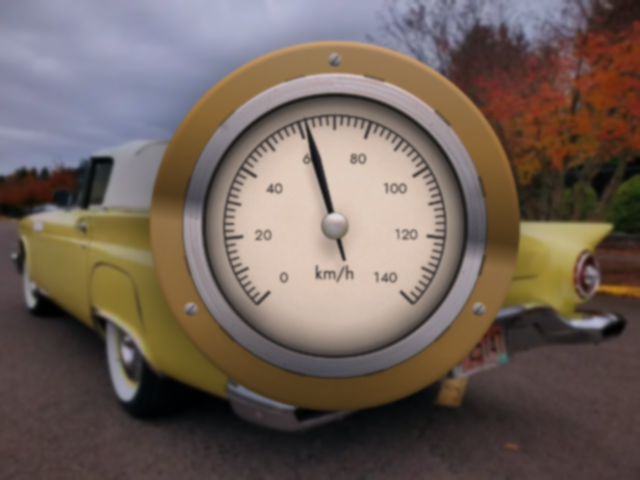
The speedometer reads 62 km/h
